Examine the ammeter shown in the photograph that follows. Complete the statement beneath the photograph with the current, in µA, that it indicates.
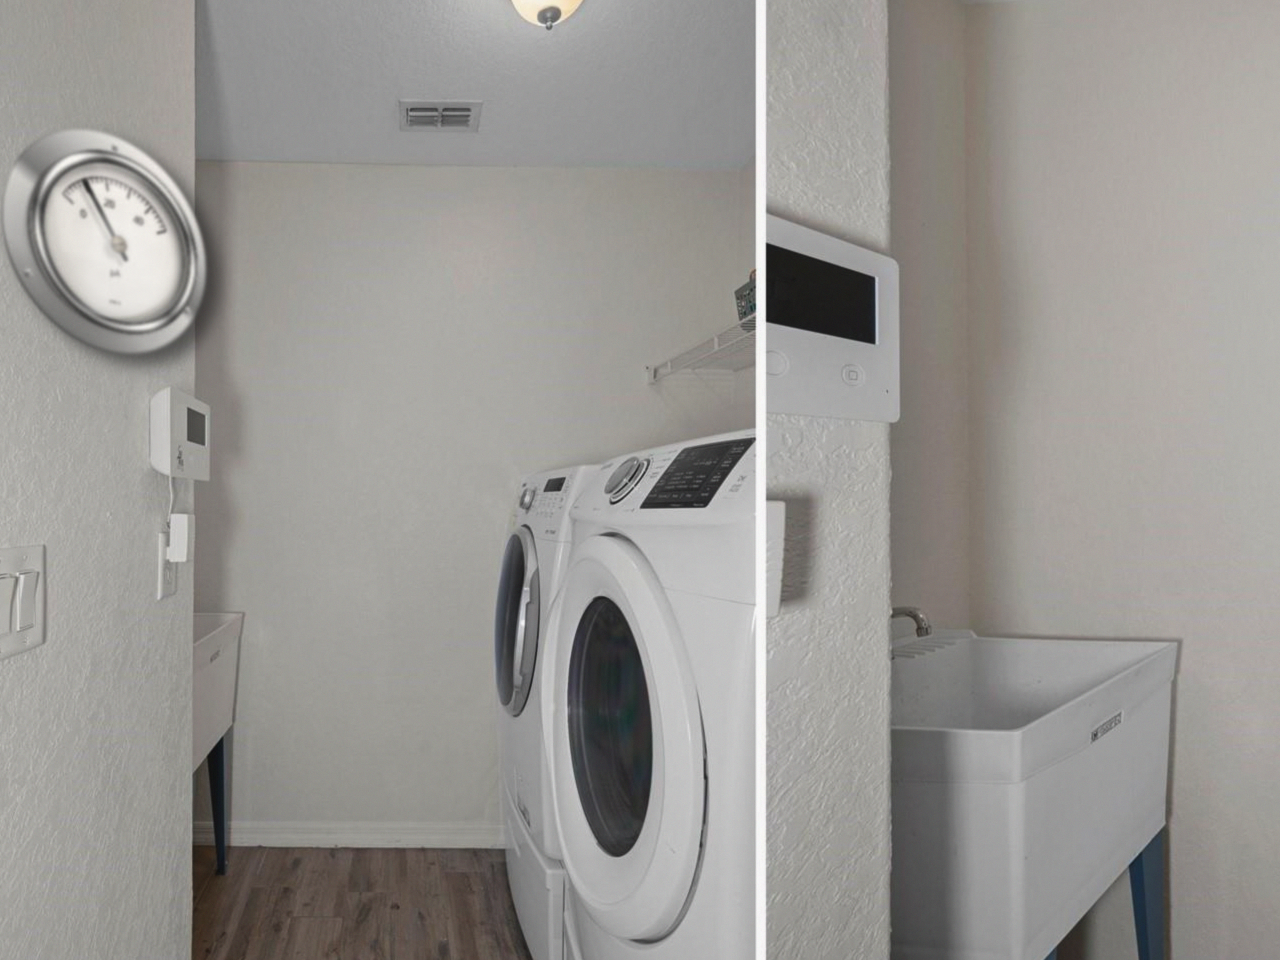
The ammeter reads 10 µA
